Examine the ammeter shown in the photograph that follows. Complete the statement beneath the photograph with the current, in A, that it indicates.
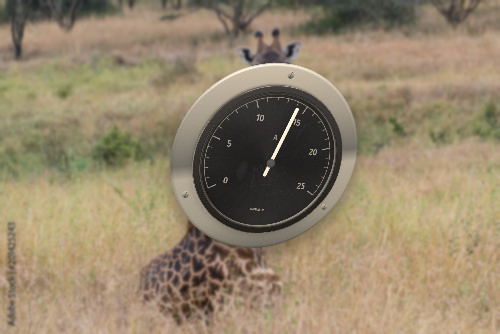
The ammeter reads 14 A
